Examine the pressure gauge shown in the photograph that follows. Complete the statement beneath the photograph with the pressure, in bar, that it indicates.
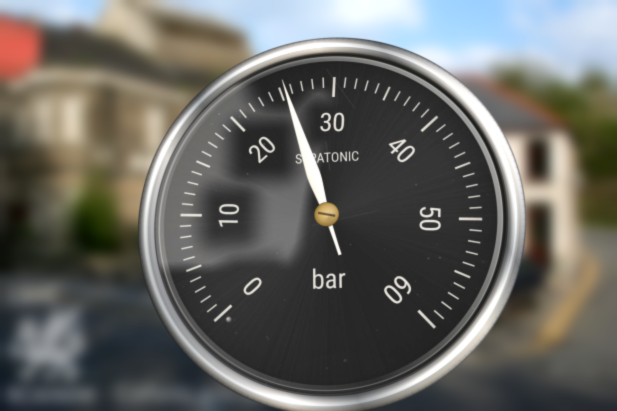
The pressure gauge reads 25.5 bar
